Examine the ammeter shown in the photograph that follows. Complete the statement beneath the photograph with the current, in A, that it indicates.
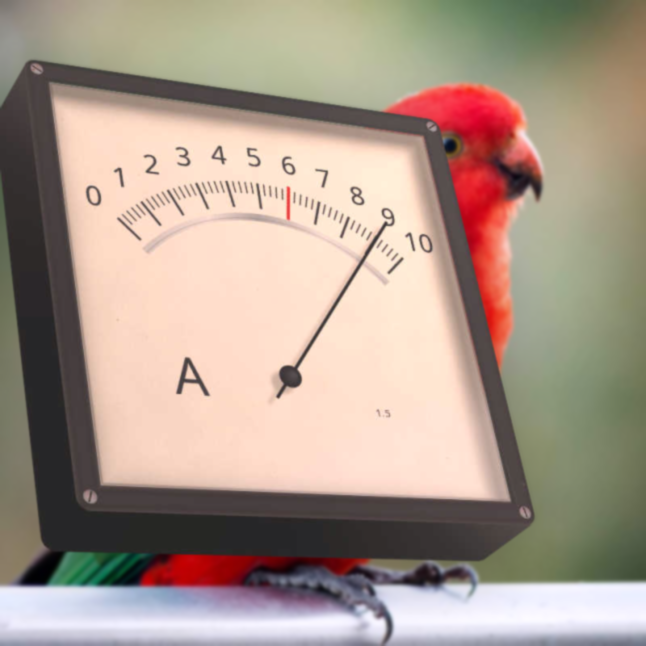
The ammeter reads 9 A
